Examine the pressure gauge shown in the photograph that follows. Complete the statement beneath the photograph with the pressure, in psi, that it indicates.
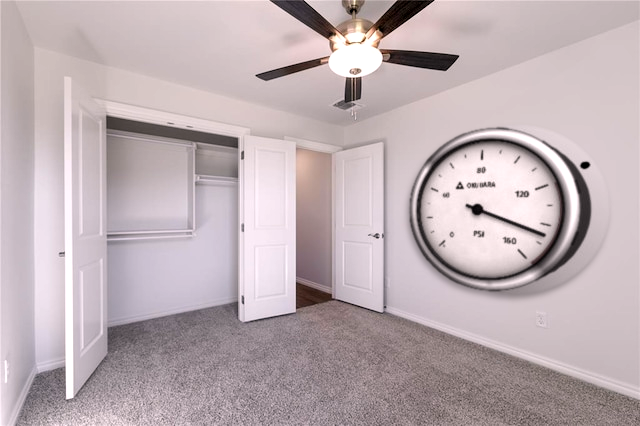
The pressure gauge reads 145 psi
